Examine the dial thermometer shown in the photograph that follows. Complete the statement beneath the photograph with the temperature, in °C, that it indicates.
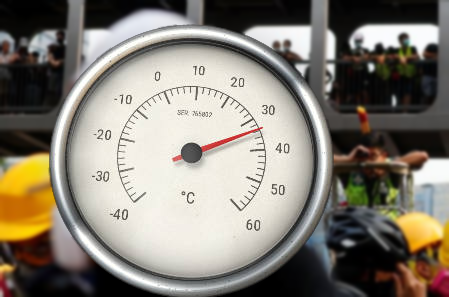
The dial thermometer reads 34 °C
